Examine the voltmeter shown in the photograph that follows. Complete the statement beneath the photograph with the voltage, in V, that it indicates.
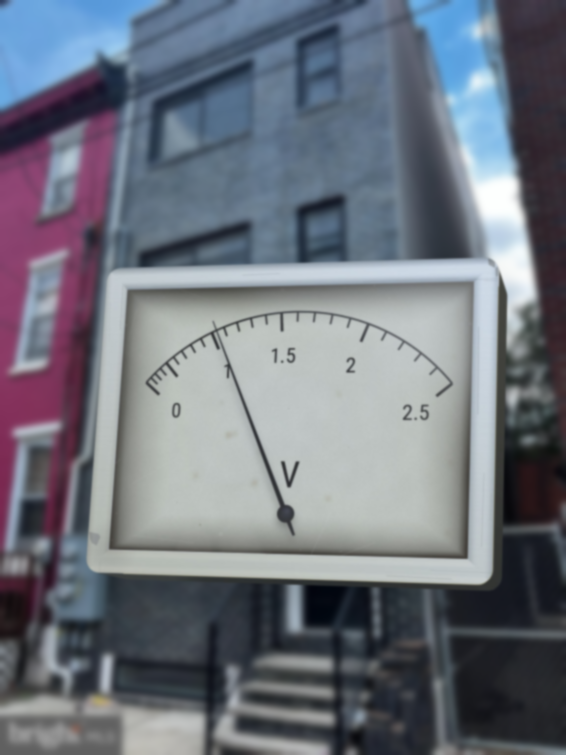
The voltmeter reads 1.05 V
